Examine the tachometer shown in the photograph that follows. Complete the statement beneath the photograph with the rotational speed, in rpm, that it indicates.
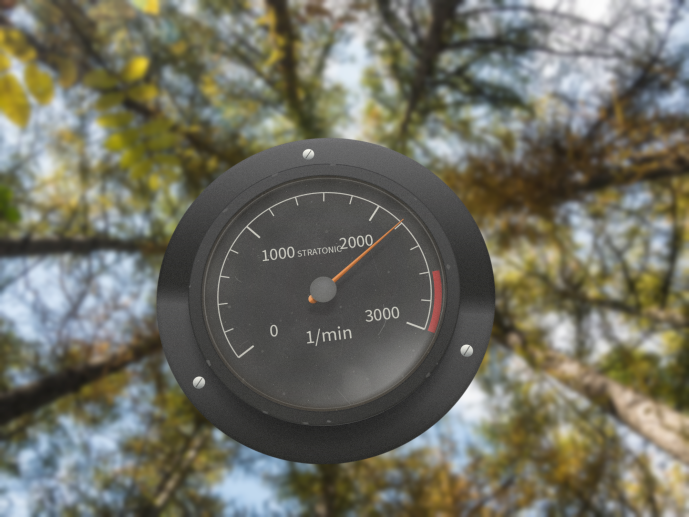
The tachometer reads 2200 rpm
